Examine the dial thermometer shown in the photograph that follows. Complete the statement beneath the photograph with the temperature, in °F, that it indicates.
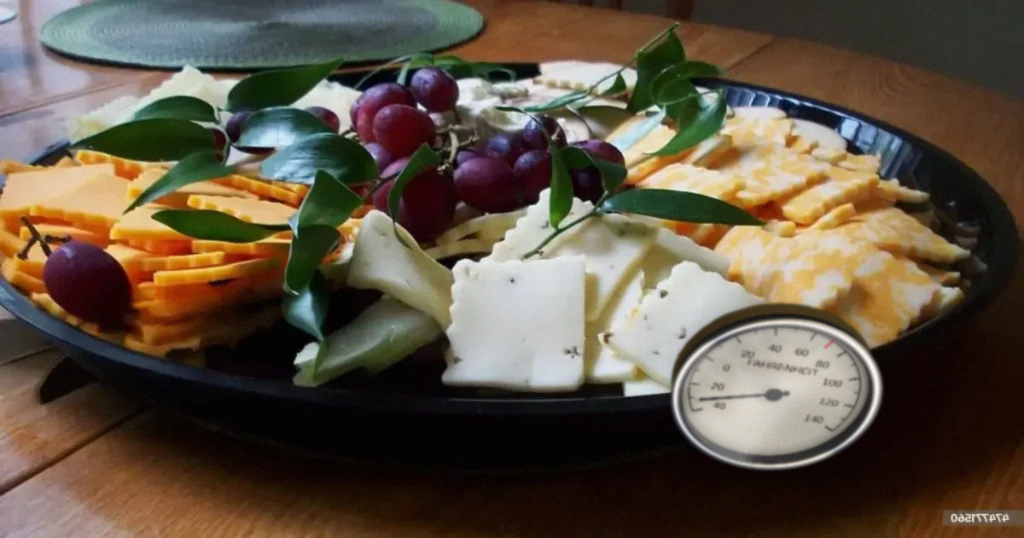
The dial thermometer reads -30 °F
